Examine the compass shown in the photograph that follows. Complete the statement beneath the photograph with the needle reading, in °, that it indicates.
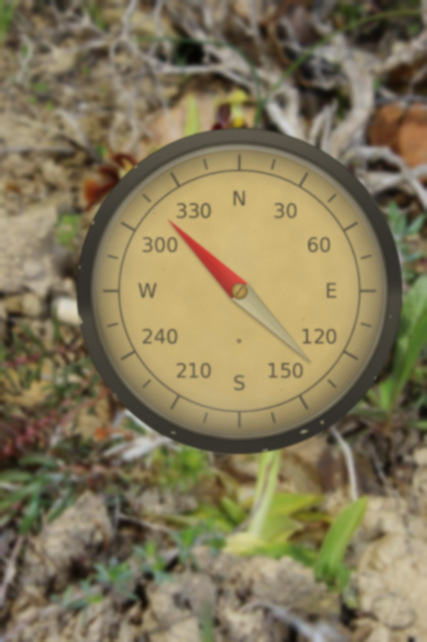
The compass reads 315 °
